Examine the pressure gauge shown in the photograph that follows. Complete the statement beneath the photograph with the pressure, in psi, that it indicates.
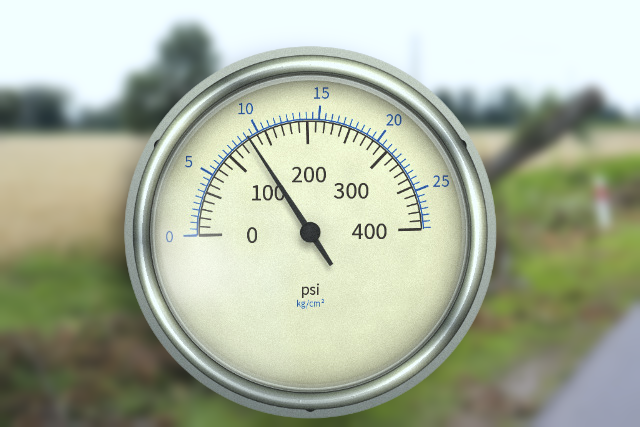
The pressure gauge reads 130 psi
